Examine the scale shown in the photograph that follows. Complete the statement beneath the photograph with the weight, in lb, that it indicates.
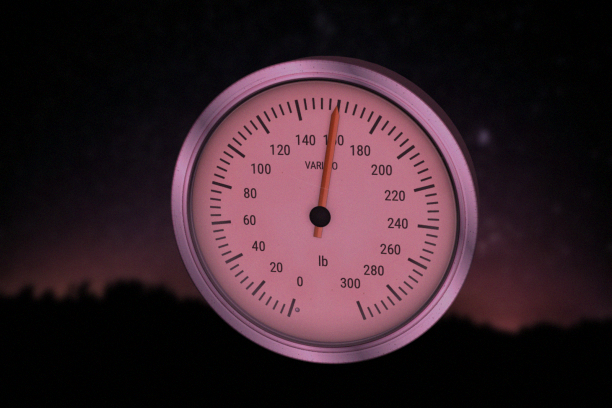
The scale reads 160 lb
